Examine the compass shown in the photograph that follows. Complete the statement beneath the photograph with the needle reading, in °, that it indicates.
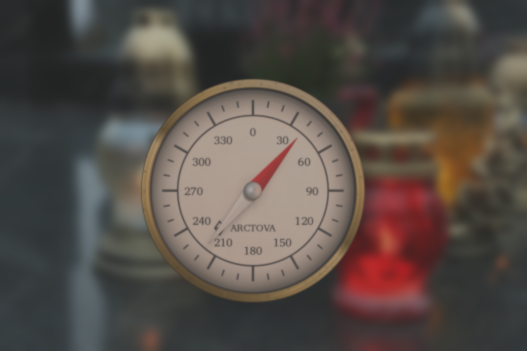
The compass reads 40 °
